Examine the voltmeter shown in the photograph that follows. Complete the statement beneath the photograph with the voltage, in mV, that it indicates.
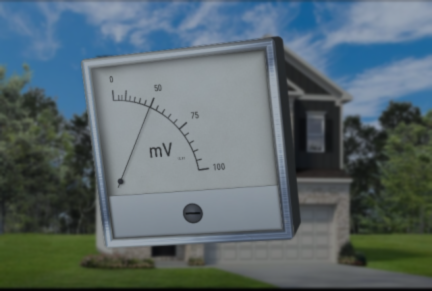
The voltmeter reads 50 mV
